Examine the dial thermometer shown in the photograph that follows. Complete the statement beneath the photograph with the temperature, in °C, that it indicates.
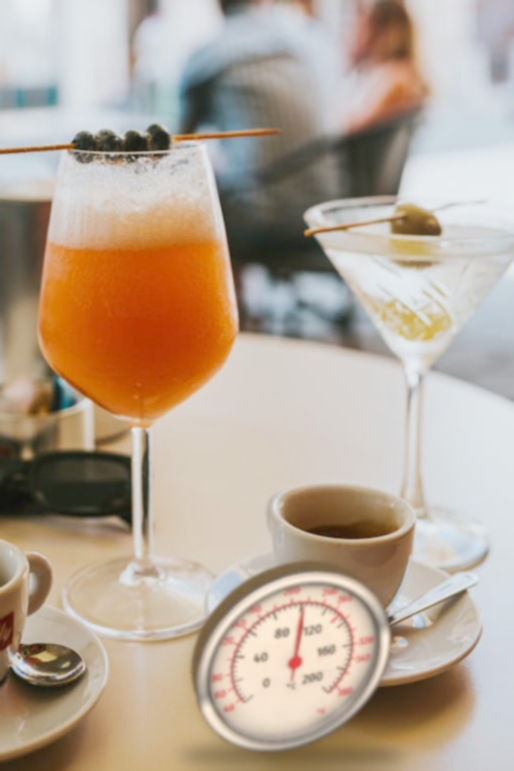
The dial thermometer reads 100 °C
